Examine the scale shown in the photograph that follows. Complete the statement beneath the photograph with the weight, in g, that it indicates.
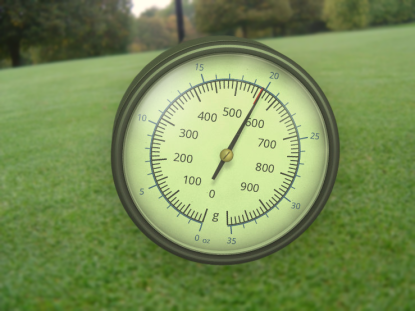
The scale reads 560 g
